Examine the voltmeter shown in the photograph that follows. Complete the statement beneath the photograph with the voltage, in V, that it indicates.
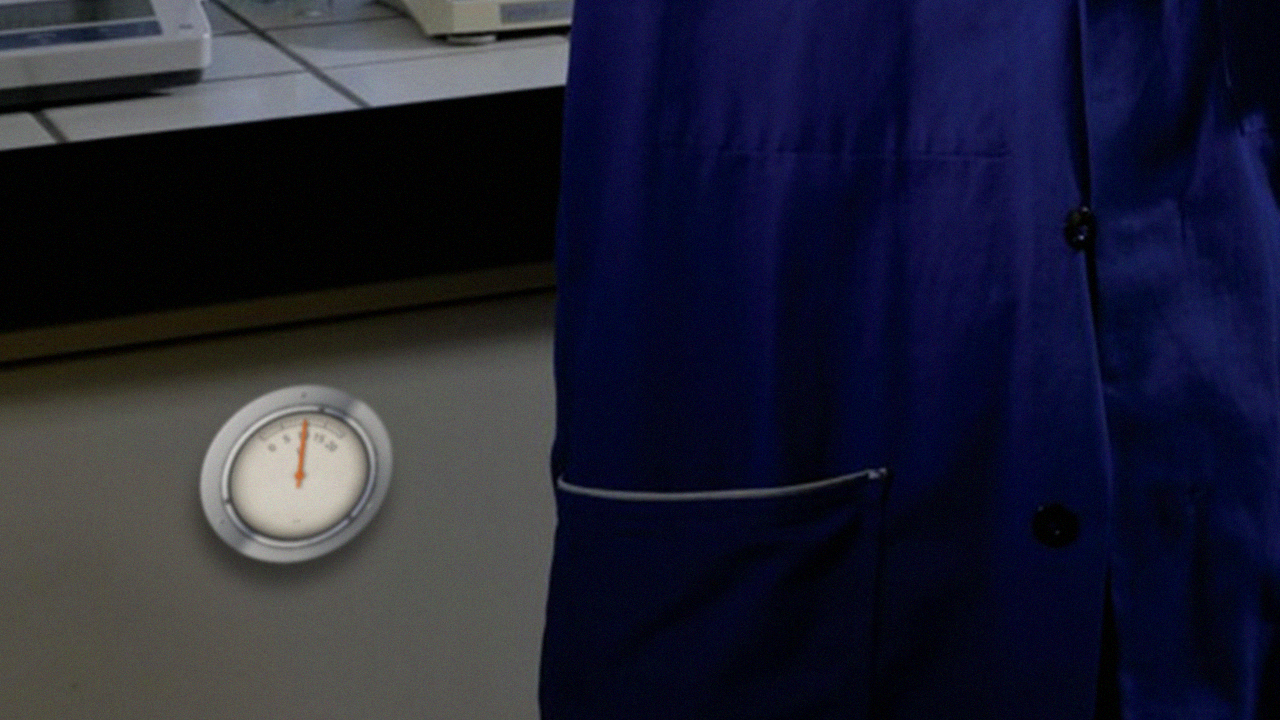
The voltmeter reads 10 V
